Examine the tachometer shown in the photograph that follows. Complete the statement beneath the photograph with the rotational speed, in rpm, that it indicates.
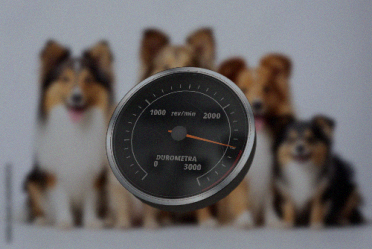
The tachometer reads 2500 rpm
